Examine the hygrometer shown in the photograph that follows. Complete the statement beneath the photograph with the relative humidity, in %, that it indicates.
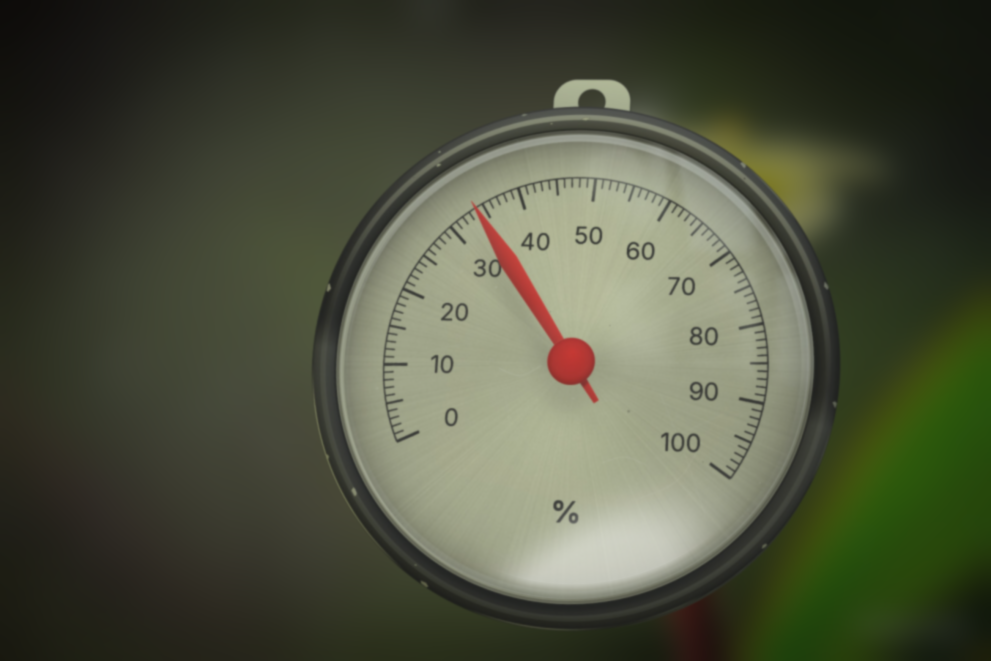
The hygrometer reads 34 %
